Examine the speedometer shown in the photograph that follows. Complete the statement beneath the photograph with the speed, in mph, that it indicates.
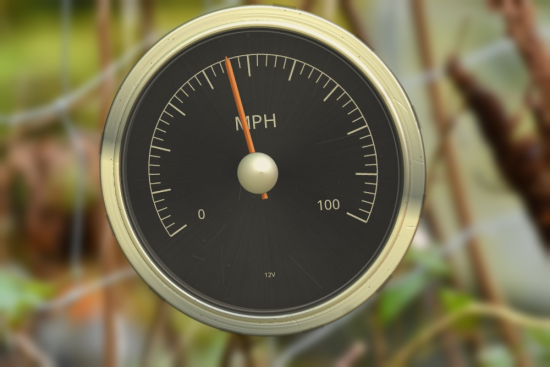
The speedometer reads 46 mph
